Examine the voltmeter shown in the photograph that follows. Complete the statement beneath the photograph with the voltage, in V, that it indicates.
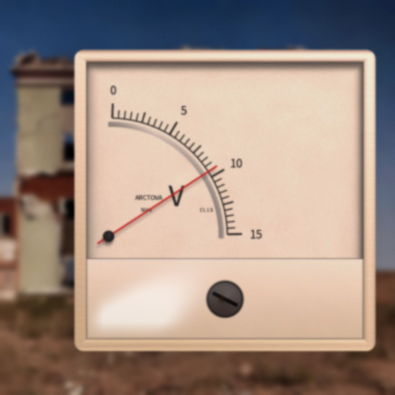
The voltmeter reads 9.5 V
